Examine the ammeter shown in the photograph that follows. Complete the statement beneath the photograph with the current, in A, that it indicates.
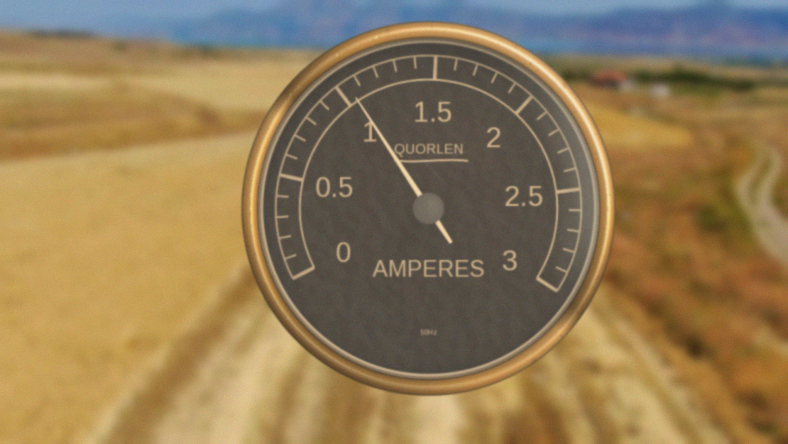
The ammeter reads 1.05 A
